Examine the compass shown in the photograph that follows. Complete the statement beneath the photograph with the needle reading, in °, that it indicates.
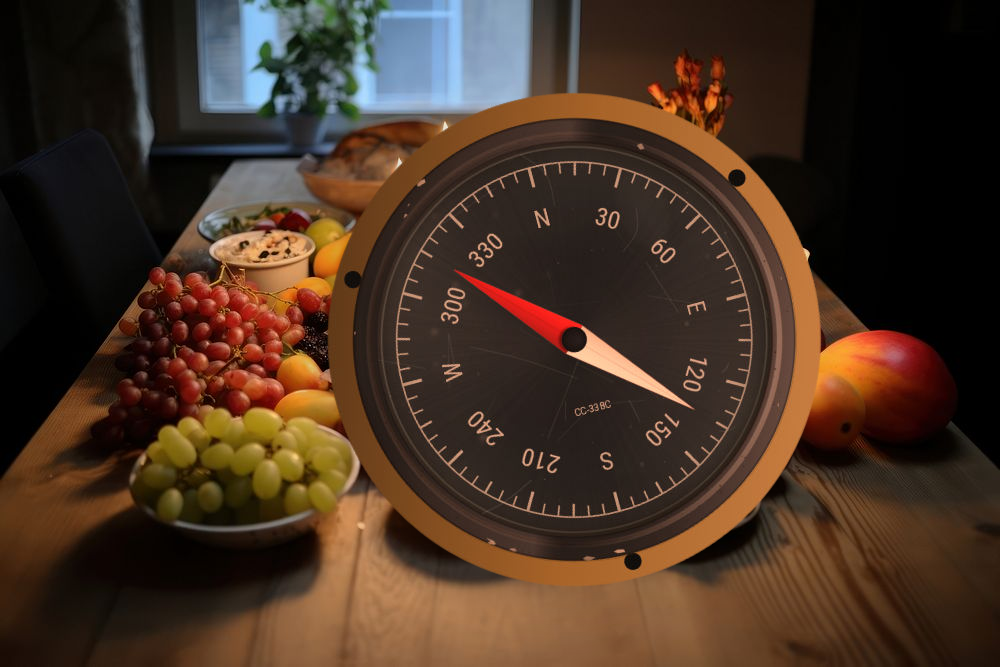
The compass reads 315 °
